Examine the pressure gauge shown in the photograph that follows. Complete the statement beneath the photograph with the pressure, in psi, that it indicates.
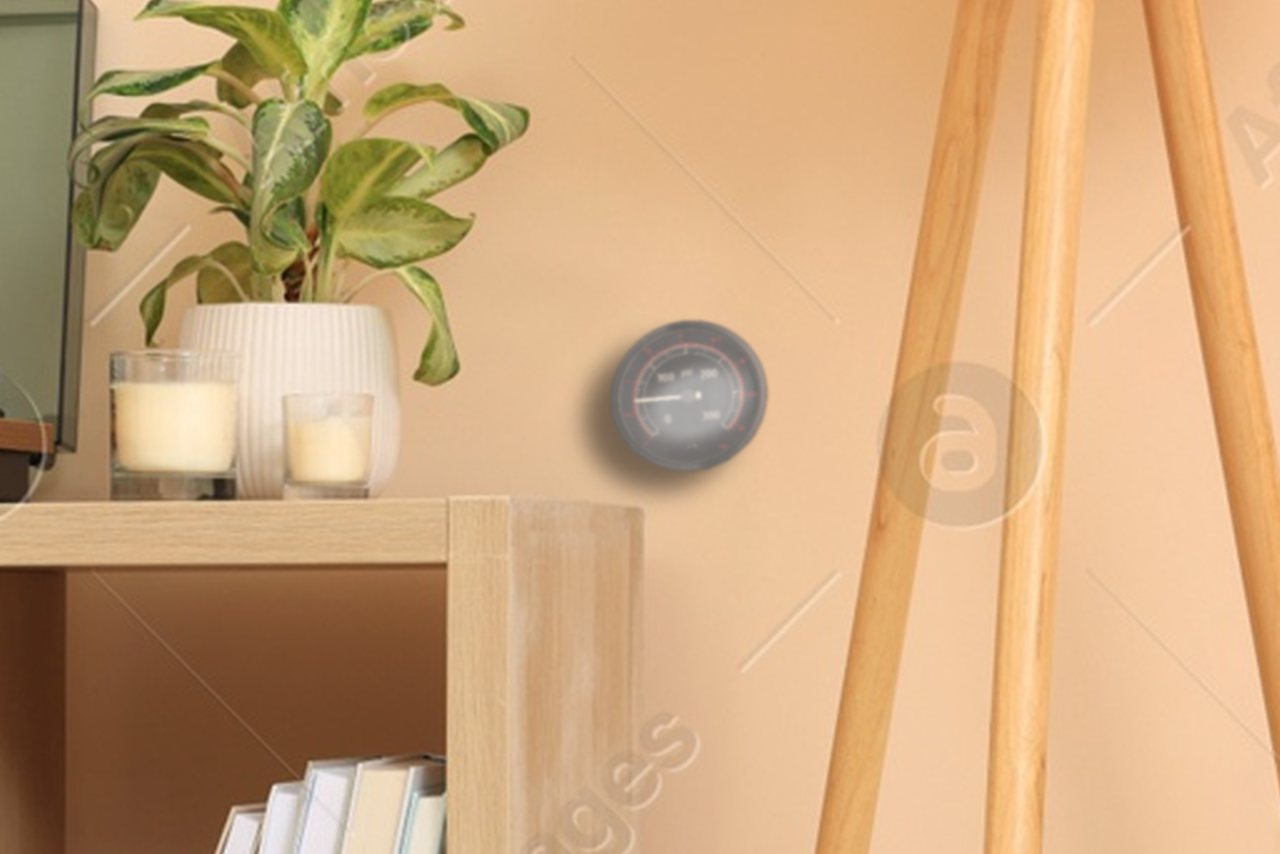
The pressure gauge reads 50 psi
